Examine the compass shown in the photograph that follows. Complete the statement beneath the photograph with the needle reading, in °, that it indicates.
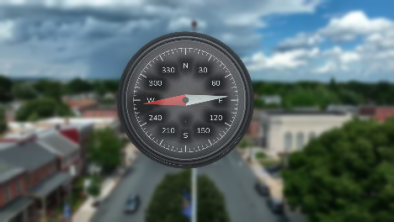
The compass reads 265 °
